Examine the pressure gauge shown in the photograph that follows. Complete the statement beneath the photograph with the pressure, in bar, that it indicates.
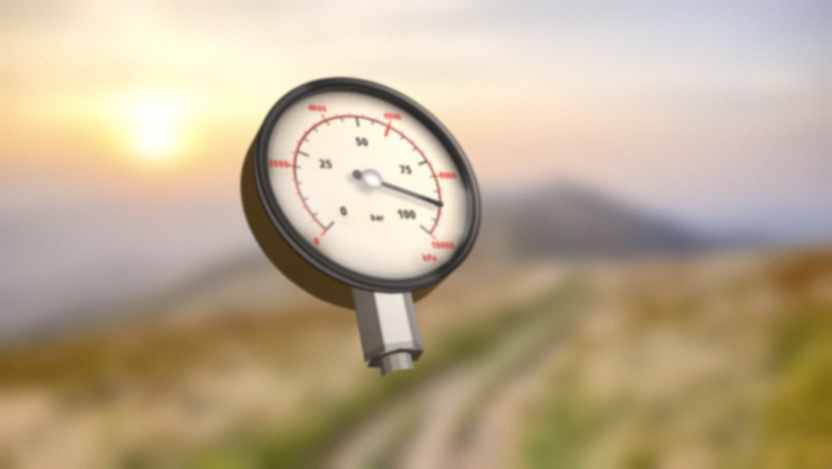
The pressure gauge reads 90 bar
